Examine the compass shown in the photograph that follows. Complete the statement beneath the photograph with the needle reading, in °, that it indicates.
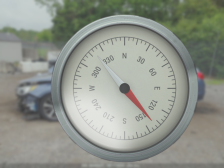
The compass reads 140 °
